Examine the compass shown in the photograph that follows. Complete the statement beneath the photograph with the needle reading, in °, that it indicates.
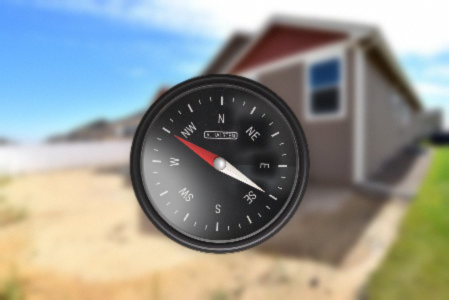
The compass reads 300 °
